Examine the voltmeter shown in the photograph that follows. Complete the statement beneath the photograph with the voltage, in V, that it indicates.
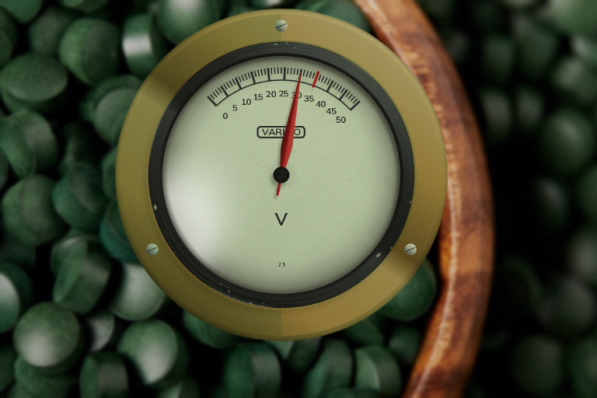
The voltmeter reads 30 V
